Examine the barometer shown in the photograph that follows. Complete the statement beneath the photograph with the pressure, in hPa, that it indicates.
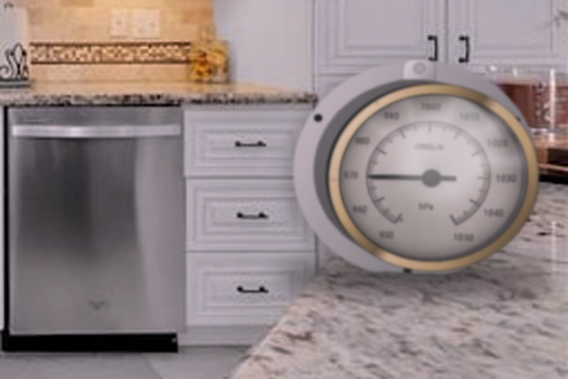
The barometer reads 970 hPa
